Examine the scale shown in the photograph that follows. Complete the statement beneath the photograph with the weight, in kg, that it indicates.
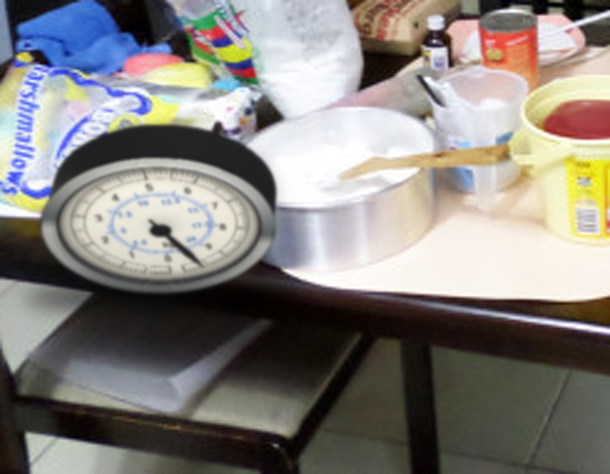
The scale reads 9.5 kg
